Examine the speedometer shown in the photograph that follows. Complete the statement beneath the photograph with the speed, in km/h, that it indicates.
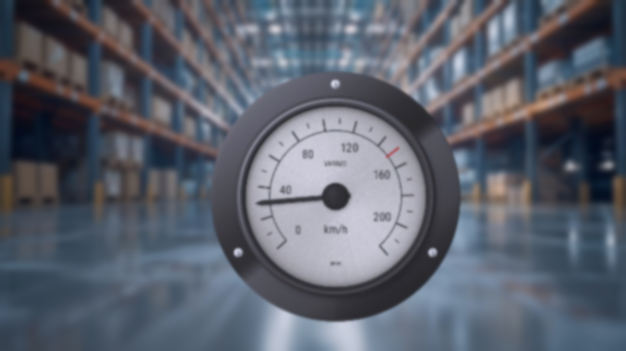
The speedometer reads 30 km/h
